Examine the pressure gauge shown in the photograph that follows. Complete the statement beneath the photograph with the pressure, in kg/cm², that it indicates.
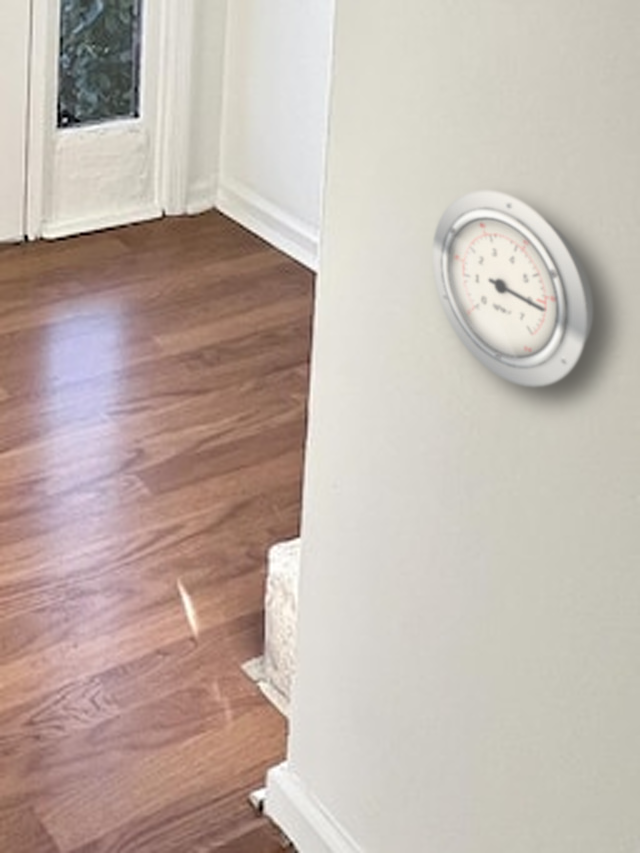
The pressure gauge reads 6 kg/cm²
